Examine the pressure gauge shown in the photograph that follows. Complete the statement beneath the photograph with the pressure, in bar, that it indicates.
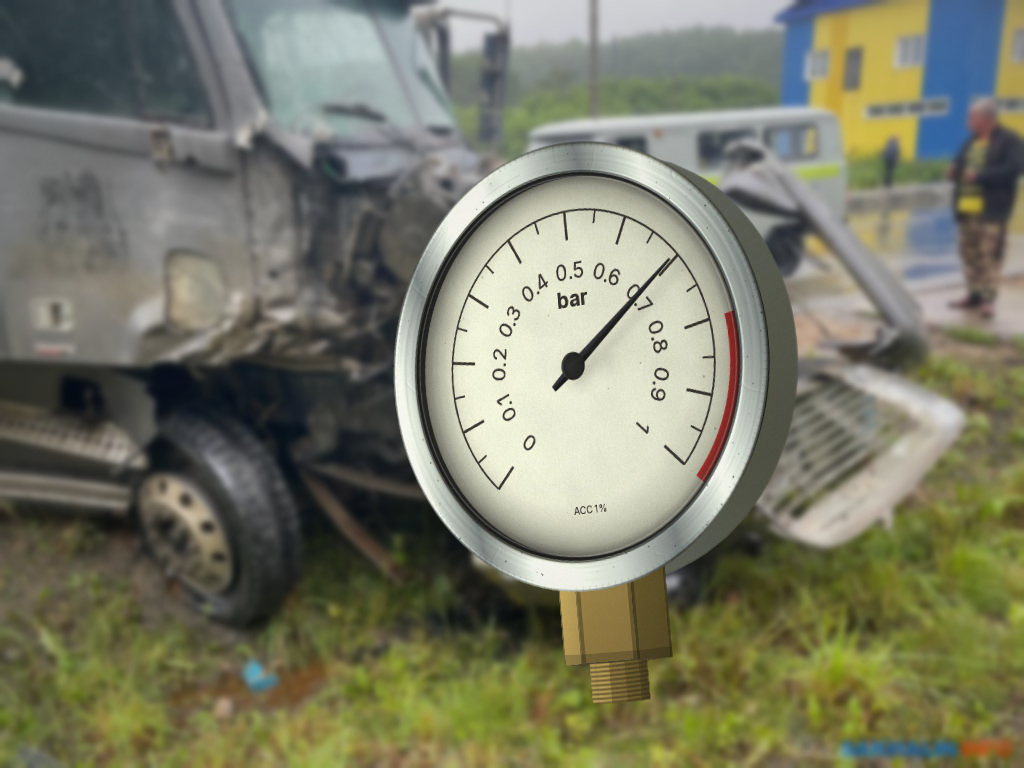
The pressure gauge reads 0.7 bar
